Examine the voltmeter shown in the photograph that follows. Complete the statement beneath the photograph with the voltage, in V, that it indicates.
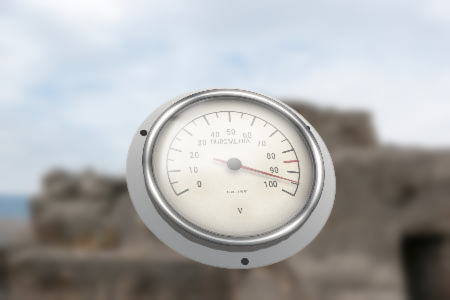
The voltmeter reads 95 V
